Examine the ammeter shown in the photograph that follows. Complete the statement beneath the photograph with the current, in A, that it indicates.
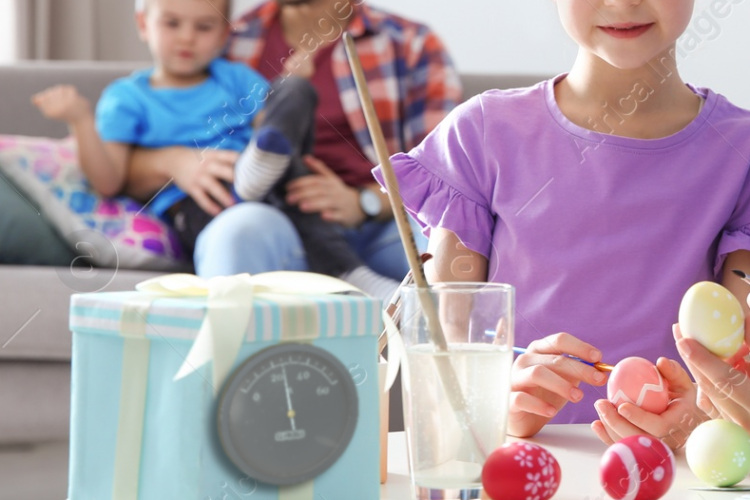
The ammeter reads 25 A
